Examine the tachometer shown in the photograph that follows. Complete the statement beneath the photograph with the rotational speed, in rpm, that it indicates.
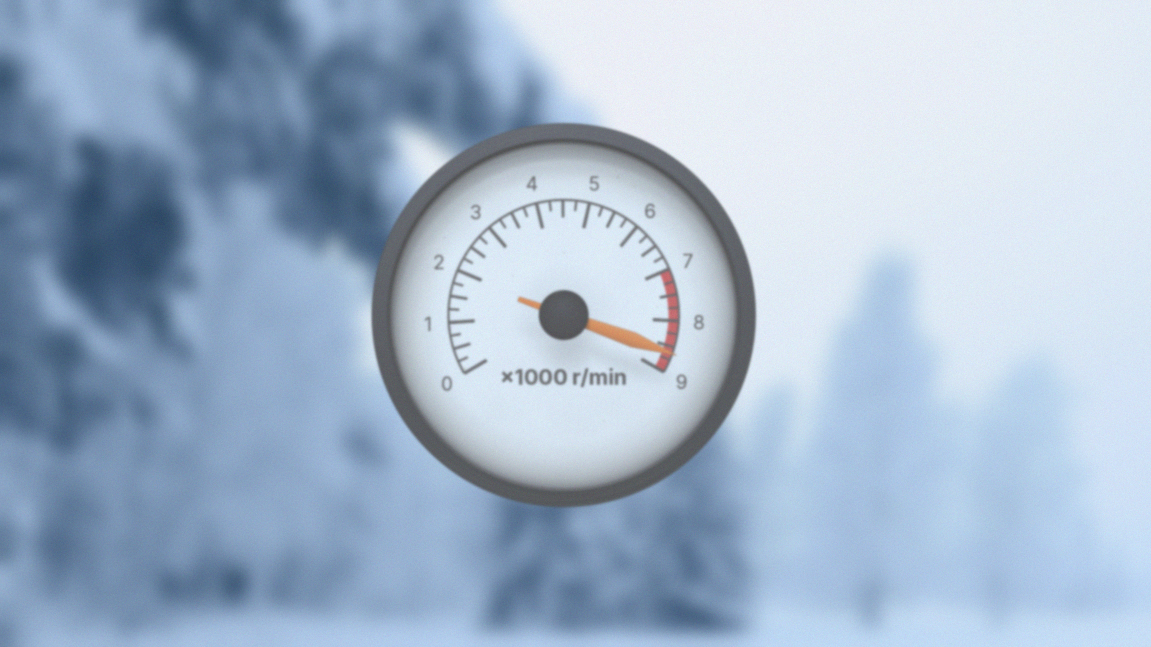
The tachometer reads 8625 rpm
